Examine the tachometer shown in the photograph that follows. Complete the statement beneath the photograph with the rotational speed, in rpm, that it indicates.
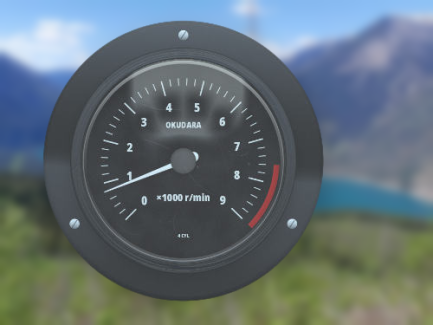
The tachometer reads 800 rpm
